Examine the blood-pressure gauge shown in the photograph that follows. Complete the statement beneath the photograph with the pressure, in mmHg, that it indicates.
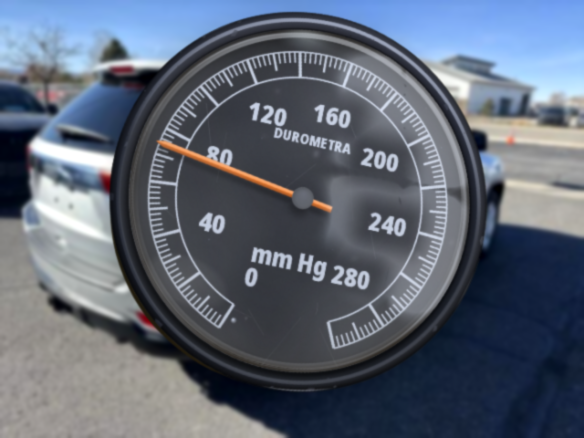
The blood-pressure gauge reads 74 mmHg
